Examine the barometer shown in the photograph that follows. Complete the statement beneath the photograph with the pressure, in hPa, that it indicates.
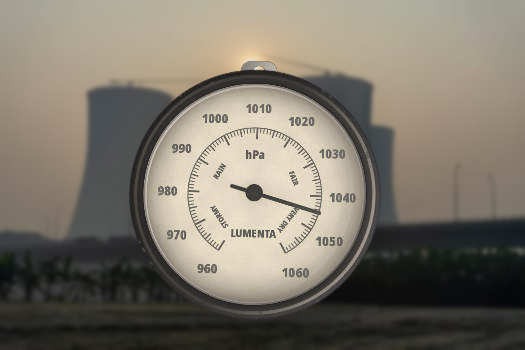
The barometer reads 1045 hPa
